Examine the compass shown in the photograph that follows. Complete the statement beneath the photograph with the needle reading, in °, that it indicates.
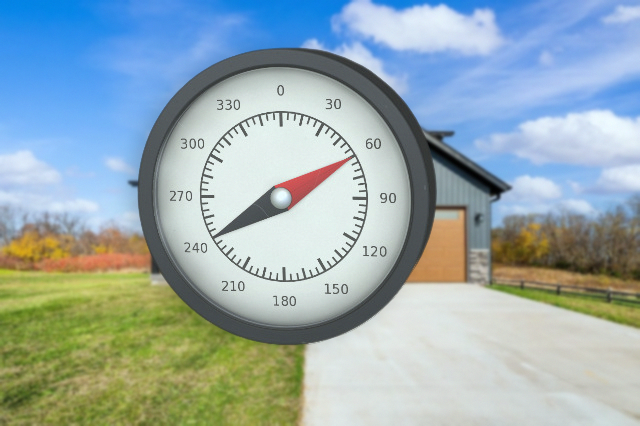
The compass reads 60 °
